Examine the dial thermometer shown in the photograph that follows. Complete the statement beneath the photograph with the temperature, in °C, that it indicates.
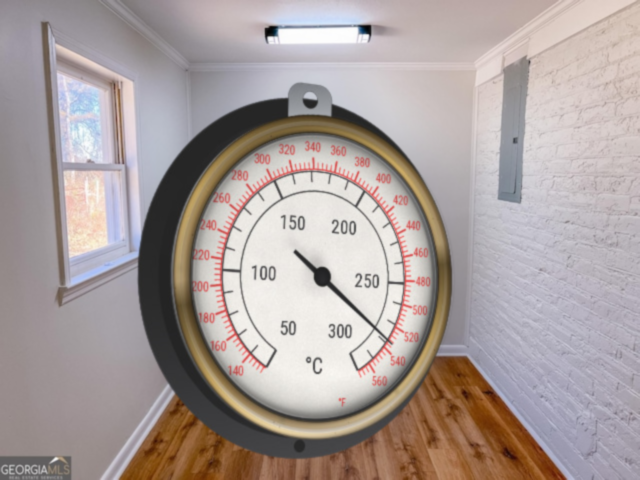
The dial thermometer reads 280 °C
